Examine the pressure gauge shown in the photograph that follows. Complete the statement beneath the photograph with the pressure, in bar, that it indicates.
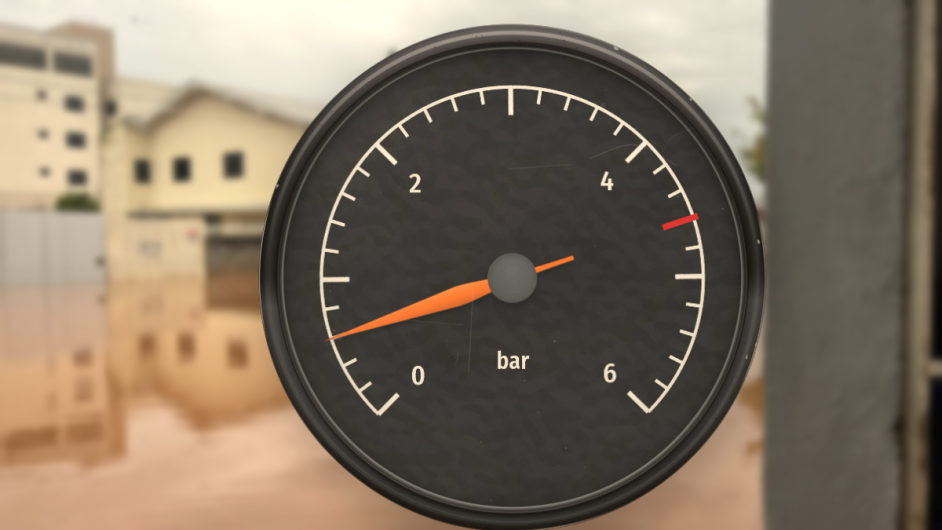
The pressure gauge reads 0.6 bar
